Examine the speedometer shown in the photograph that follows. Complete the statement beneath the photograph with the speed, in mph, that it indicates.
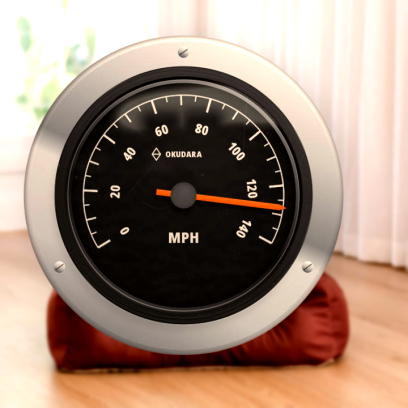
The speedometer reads 127.5 mph
